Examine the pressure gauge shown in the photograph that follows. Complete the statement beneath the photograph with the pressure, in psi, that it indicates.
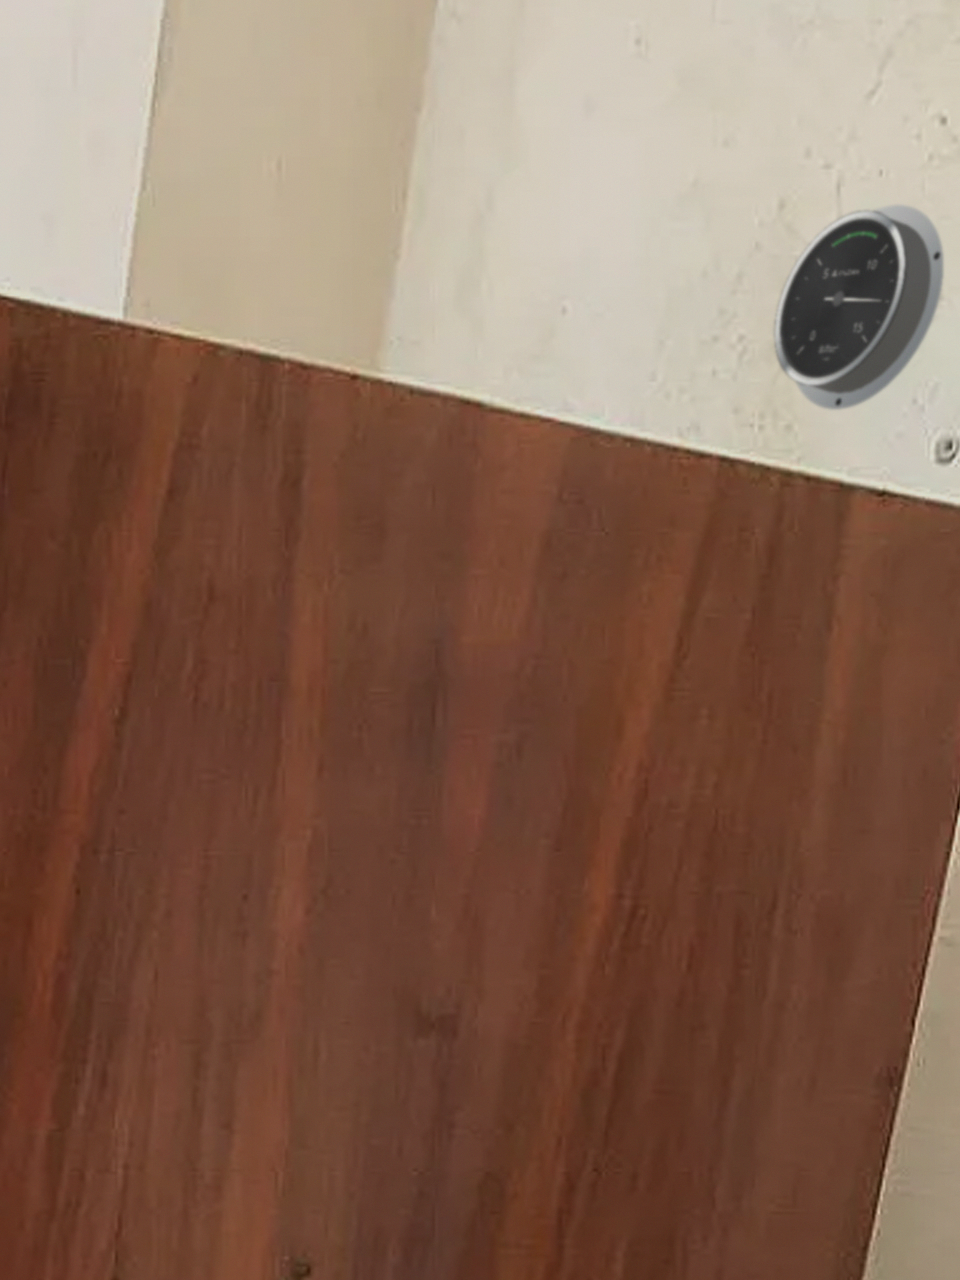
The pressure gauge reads 13 psi
